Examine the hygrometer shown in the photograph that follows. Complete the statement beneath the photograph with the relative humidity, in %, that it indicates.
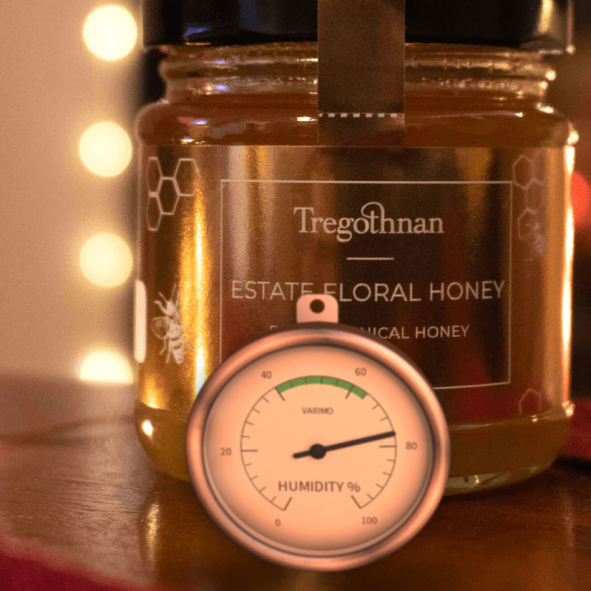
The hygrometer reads 76 %
